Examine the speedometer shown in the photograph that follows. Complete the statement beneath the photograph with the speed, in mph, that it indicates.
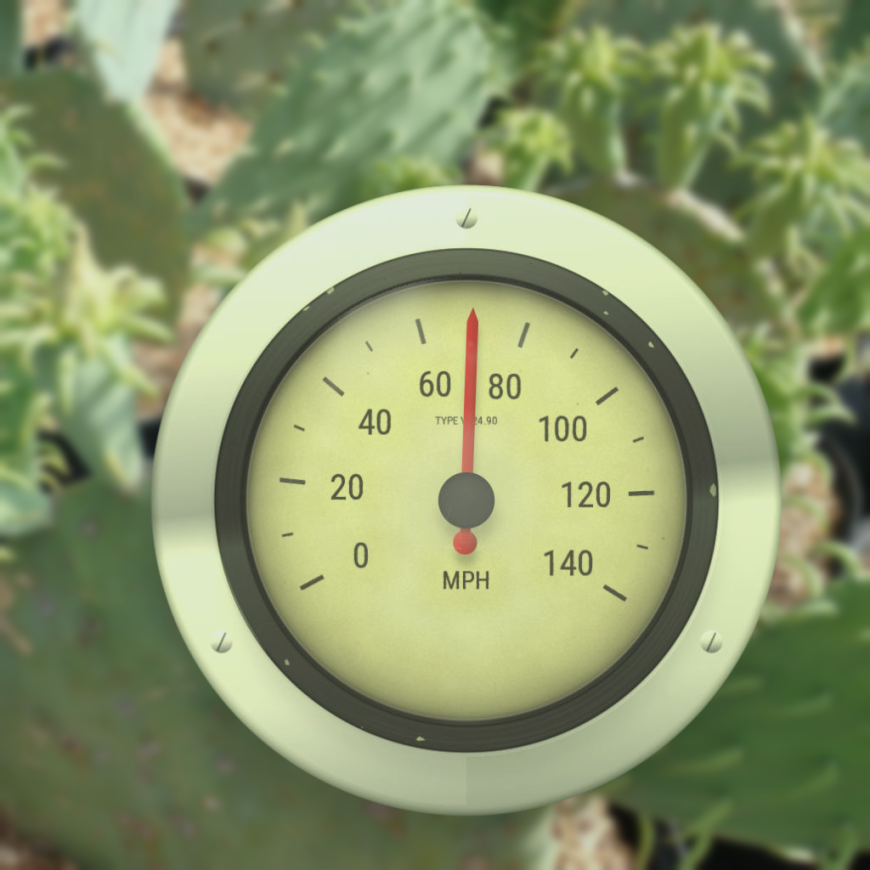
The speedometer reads 70 mph
